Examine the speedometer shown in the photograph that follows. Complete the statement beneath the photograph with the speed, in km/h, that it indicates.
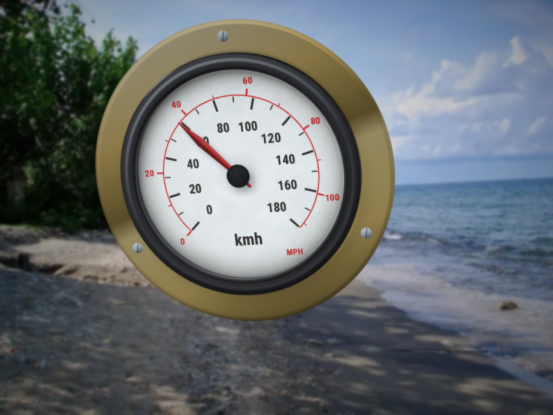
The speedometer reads 60 km/h
